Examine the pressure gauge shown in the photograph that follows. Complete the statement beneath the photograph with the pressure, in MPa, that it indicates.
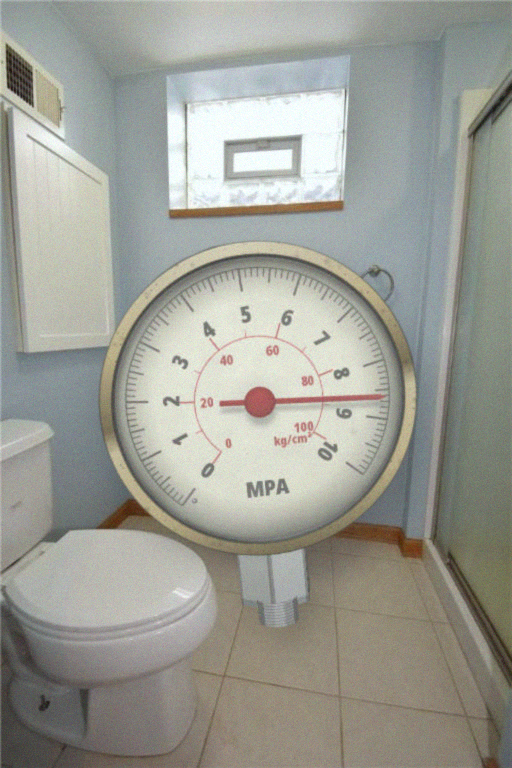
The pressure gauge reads 8.6 MPa
